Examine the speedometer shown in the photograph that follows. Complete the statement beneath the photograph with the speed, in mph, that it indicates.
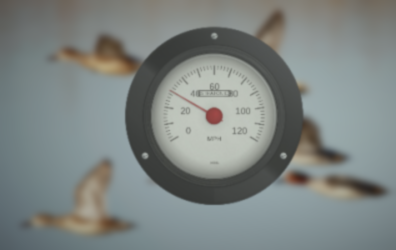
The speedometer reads 30 mph
